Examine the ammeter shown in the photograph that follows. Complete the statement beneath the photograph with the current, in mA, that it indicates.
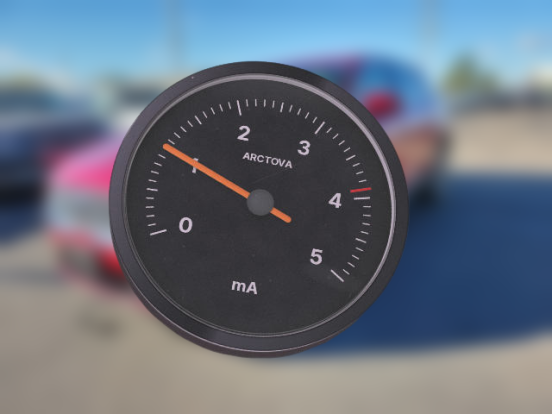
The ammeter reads 1 mA
